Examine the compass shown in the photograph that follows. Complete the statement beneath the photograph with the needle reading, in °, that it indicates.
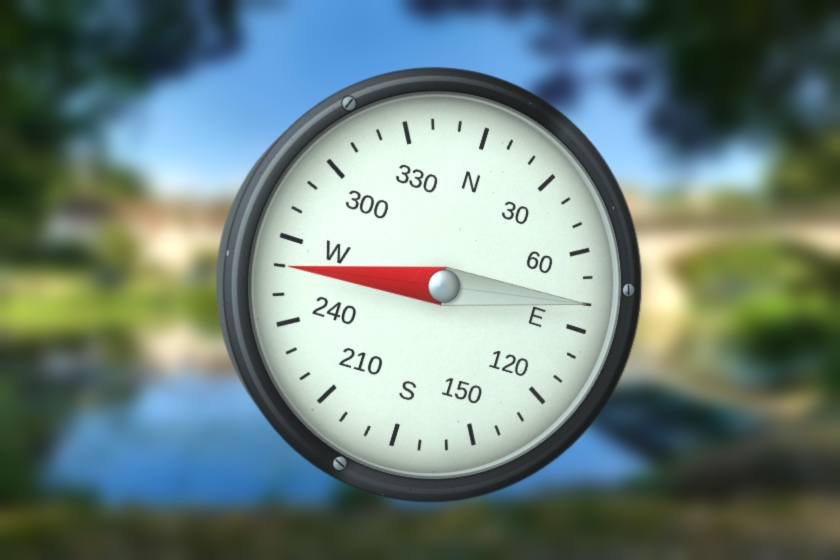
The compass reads 260 °
